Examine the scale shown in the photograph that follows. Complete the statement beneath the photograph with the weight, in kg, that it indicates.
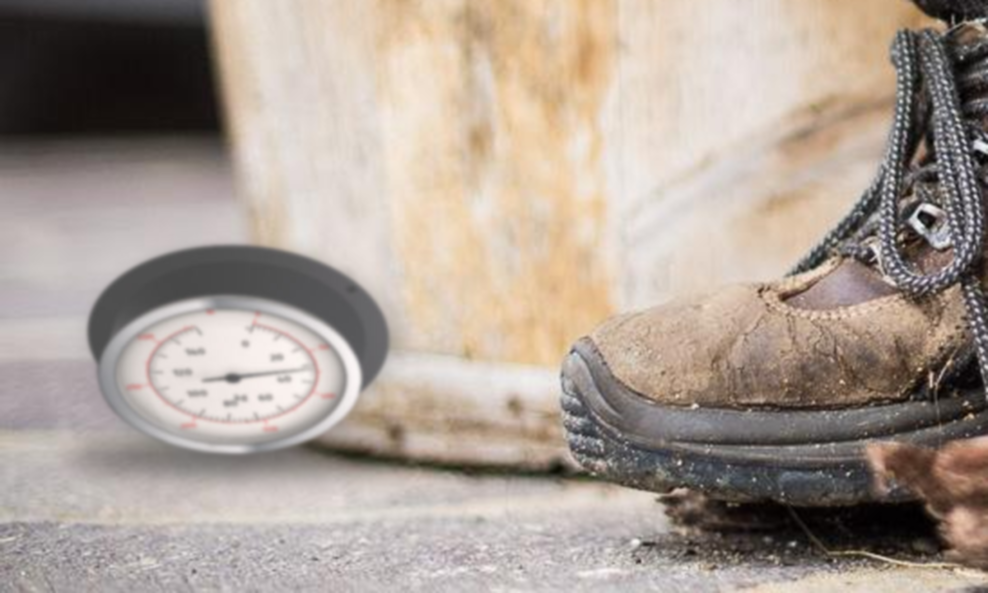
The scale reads 30 kg
